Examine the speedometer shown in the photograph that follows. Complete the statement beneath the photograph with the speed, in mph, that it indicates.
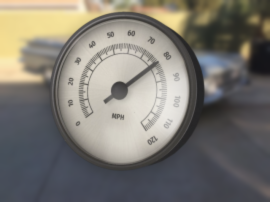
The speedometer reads 80 mph
